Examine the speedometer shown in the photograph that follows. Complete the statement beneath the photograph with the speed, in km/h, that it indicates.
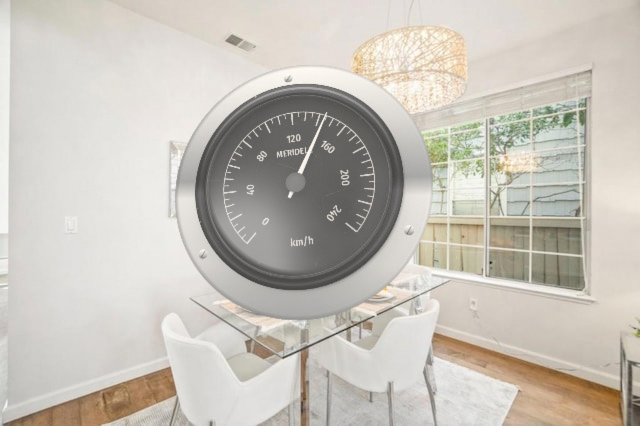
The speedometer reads 145 km/h
